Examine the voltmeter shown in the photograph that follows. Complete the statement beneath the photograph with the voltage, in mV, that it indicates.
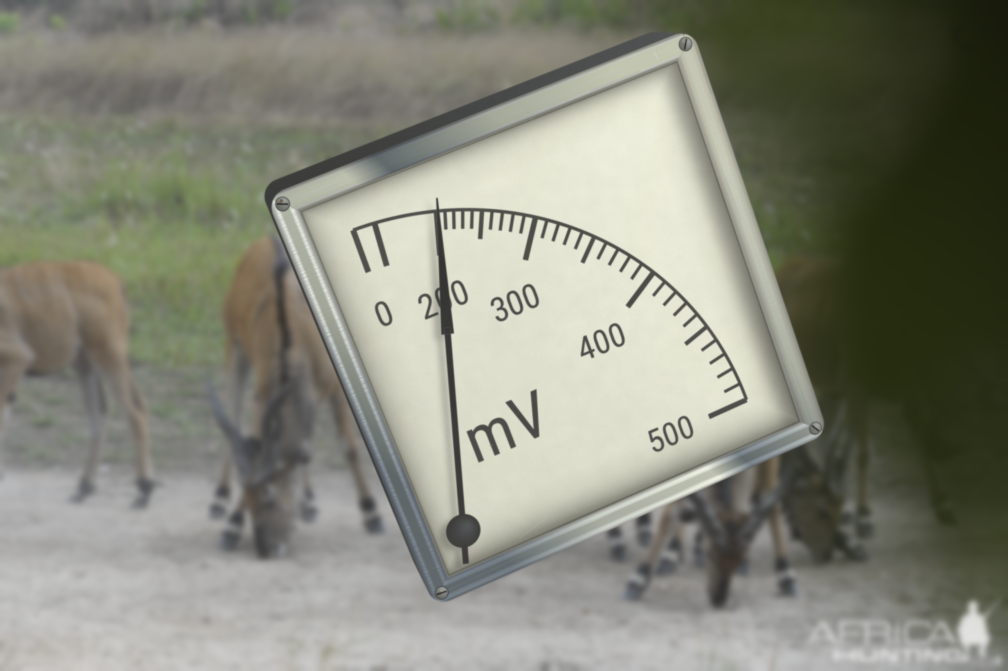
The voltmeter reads 200 mV
